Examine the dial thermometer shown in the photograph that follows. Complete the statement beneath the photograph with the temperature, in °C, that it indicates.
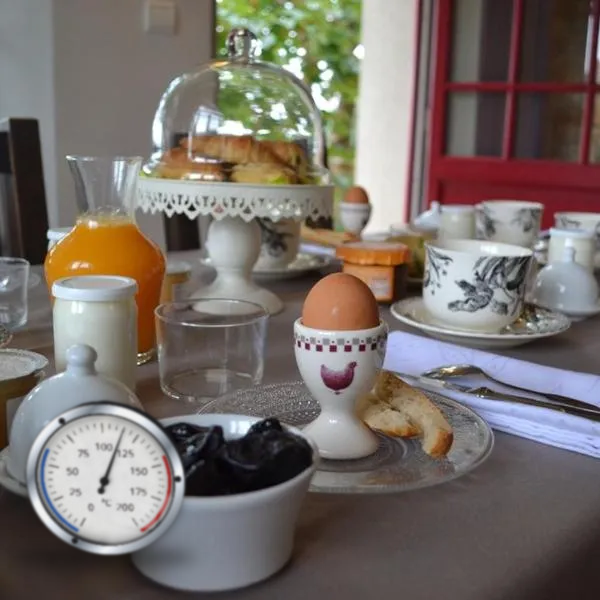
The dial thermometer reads 115 °C
